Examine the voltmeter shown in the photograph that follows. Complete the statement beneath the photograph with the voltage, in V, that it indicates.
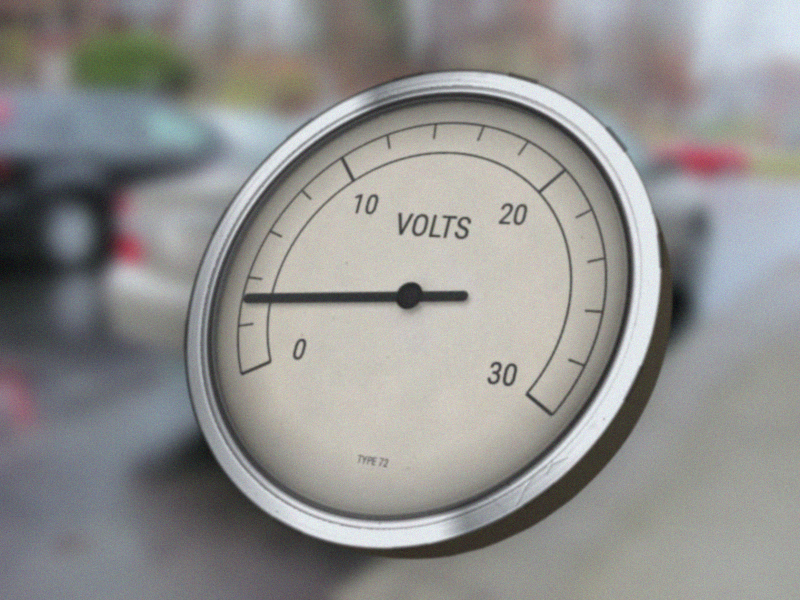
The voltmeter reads 3 V
